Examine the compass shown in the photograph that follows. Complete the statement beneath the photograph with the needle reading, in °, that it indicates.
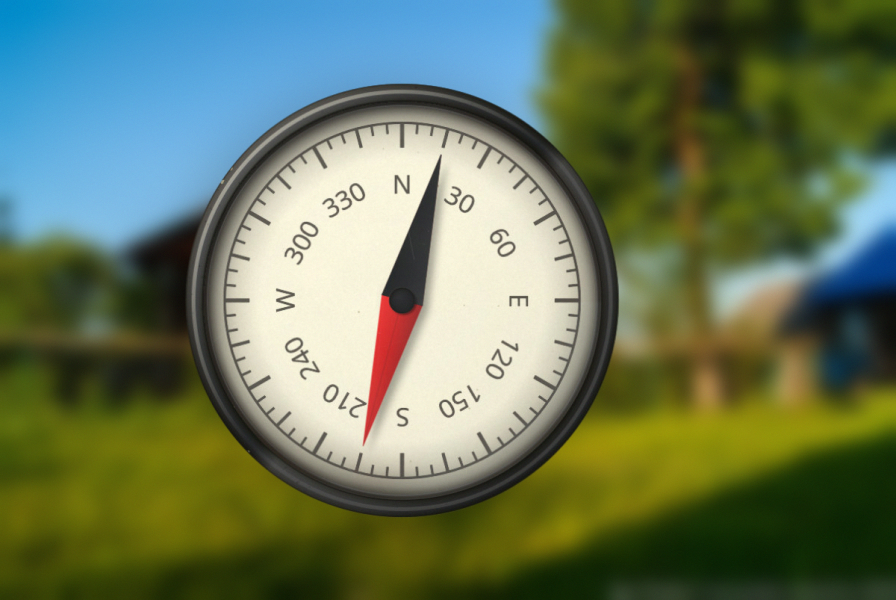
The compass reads 195 °
